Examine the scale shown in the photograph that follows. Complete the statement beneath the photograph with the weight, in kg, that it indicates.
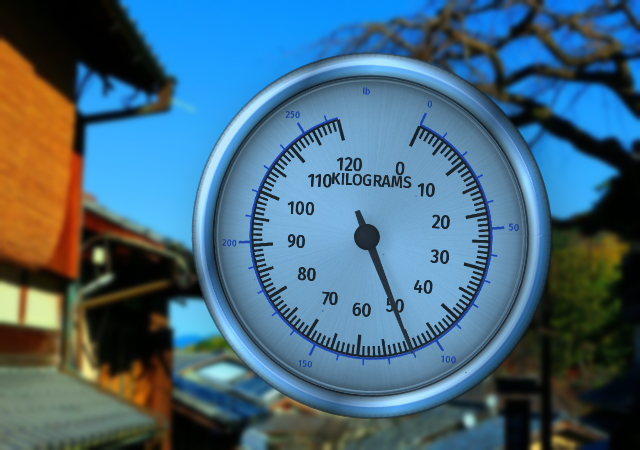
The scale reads 50 kg
